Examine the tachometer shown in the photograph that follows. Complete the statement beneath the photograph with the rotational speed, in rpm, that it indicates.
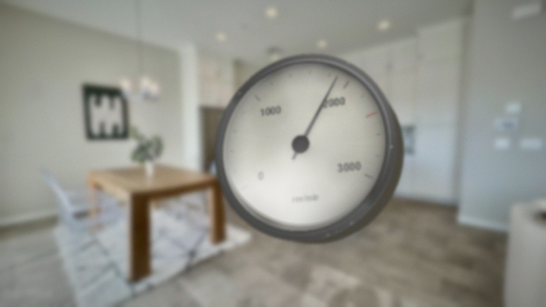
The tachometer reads 1900 rpm
